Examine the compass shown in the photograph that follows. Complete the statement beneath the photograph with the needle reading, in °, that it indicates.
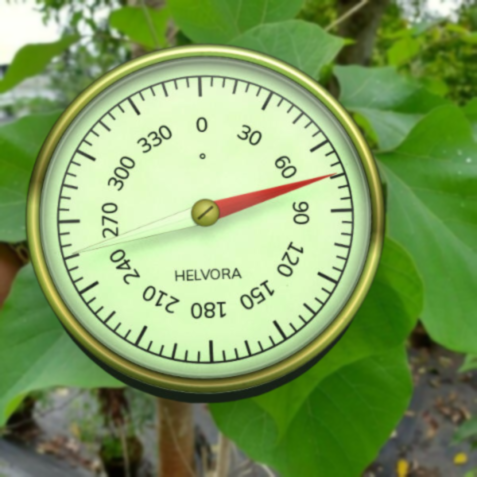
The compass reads 75 °
